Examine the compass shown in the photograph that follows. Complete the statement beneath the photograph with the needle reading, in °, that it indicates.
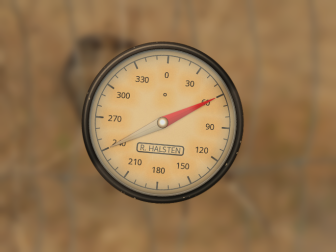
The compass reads 60 °
